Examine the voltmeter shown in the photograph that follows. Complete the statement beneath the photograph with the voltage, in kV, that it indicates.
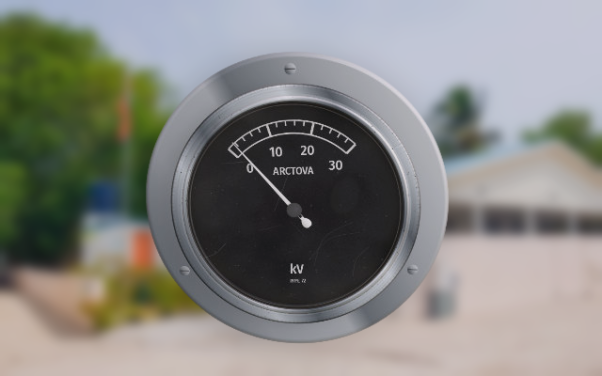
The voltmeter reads 2 kV
